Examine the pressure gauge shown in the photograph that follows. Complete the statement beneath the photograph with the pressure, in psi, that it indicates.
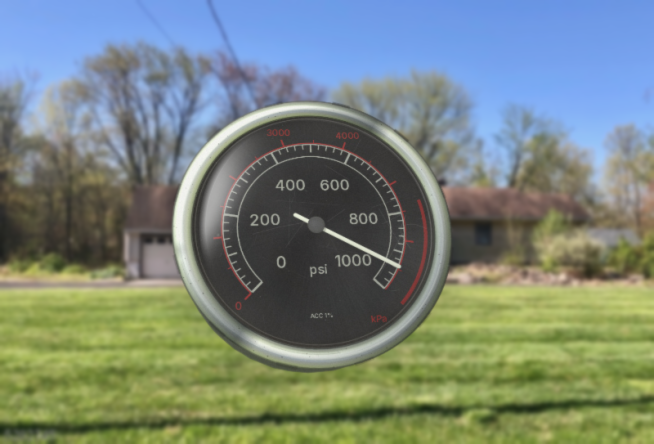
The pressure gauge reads 940 psi
